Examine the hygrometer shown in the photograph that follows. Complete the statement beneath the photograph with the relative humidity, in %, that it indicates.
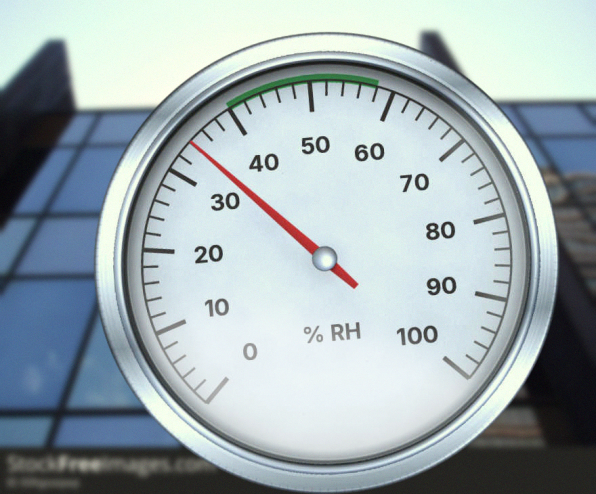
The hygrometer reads 34 %
